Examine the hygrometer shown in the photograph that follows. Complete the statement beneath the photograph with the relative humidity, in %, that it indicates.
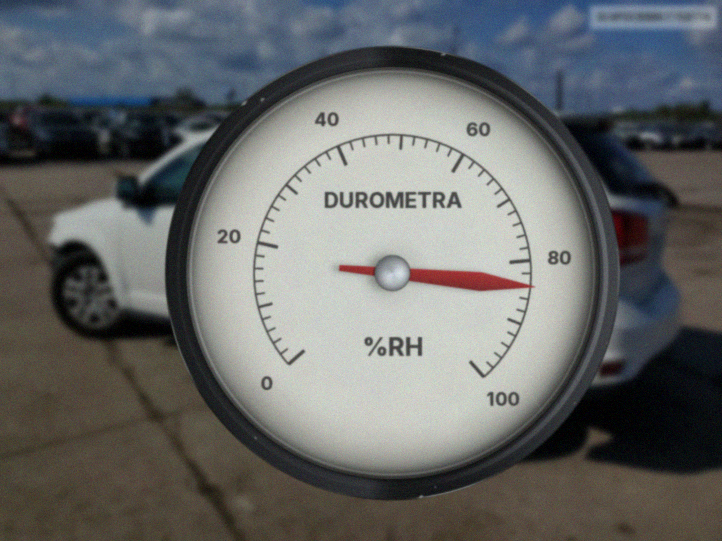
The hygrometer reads 84 %
